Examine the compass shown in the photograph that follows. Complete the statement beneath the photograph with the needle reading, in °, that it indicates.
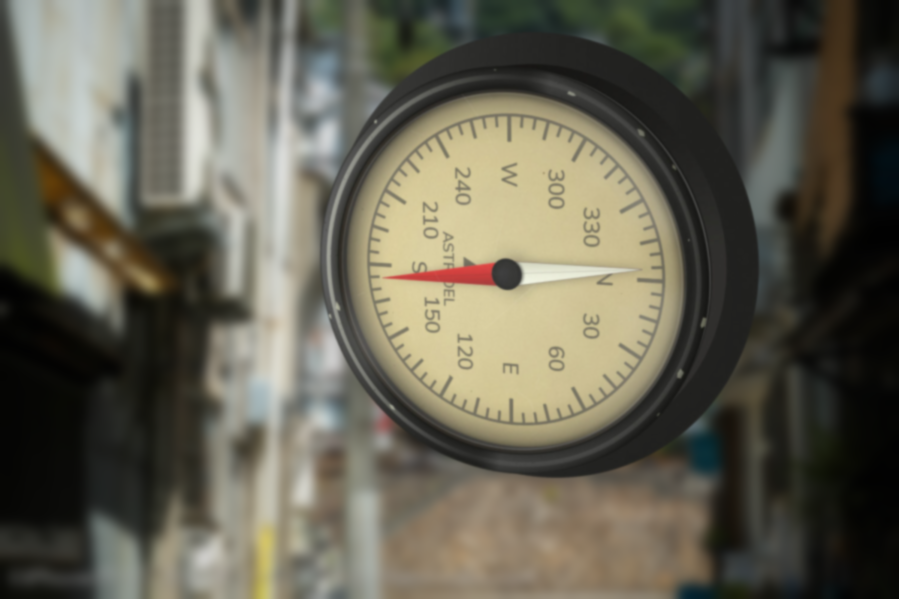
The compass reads 175 °
